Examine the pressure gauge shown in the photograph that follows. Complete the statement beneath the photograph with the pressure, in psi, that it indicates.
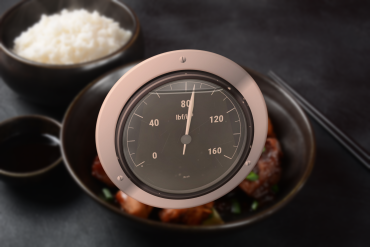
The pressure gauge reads 85 psi
